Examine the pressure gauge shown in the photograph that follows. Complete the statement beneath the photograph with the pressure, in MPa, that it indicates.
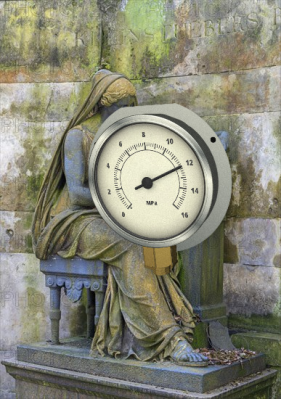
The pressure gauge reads 12 MPa
